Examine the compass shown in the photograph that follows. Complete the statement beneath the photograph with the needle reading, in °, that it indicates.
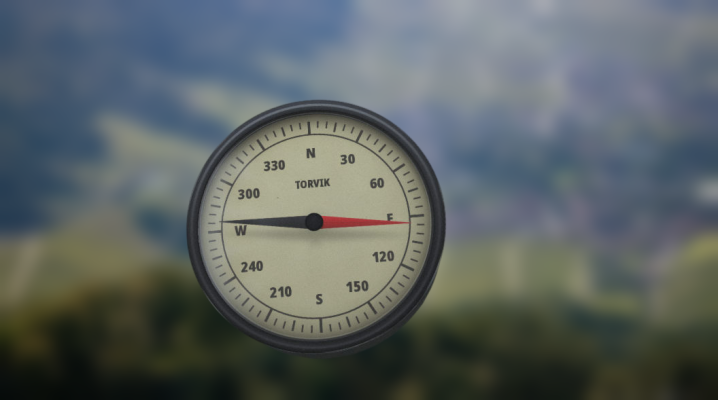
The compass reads 95 °
